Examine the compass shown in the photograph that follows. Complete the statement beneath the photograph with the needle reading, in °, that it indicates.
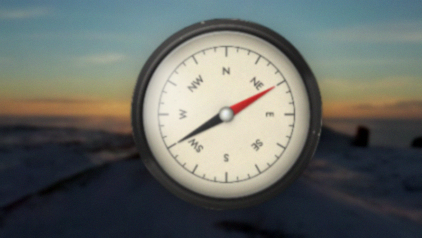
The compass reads 60 °
